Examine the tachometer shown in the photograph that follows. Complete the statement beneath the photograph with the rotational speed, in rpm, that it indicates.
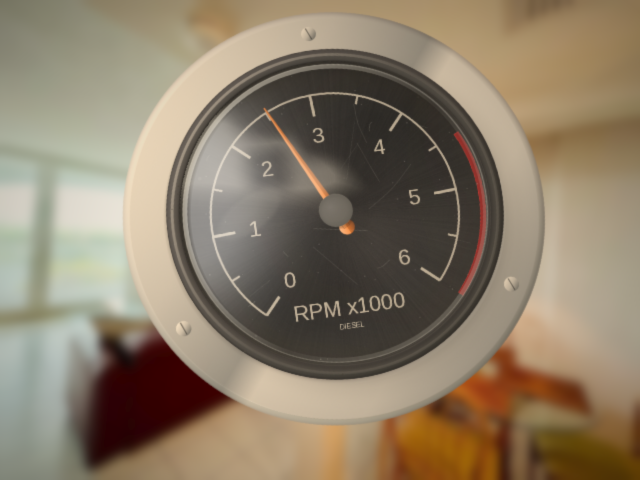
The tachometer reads 2500 rpm
